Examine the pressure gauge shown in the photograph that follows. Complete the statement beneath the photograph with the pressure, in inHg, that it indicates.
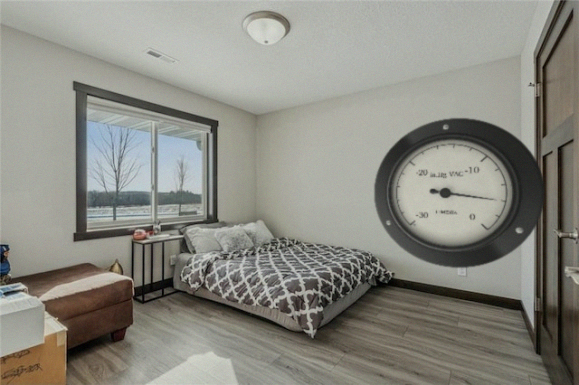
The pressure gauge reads -4 inHg
